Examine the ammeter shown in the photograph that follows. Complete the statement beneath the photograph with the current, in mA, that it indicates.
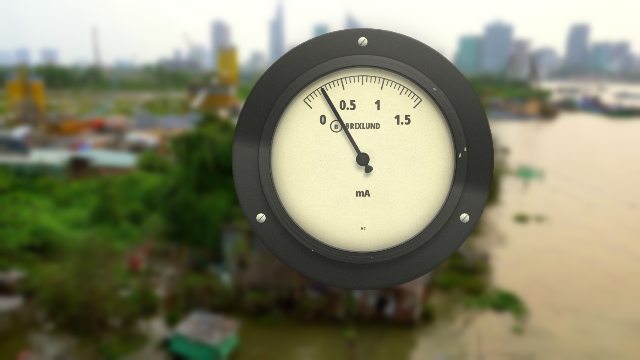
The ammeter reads 0.25 mA
